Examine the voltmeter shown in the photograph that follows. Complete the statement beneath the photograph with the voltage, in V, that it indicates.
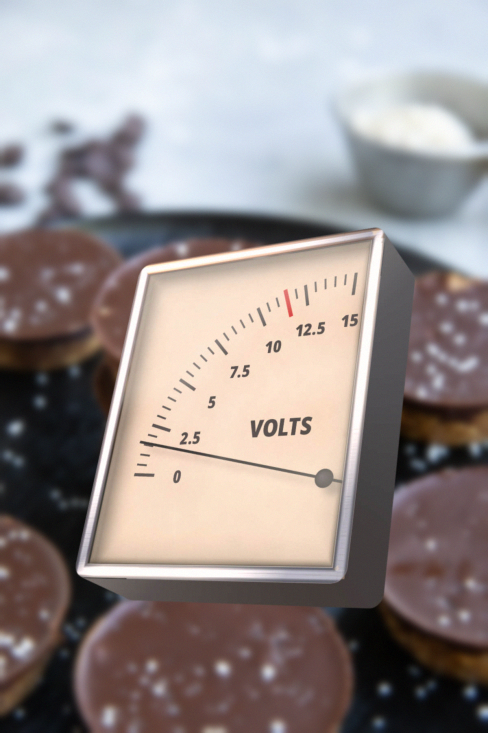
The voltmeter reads 1.5 V
